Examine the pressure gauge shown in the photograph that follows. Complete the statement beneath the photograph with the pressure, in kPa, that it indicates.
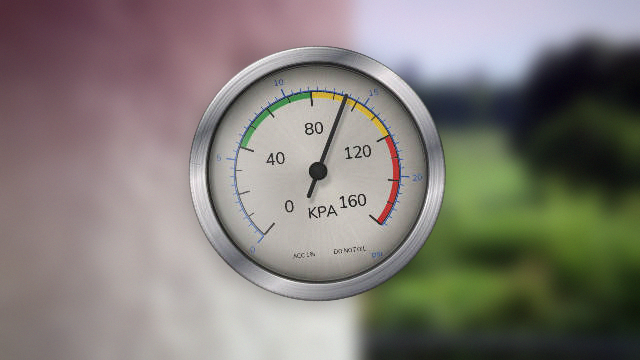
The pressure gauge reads 95 kPa
